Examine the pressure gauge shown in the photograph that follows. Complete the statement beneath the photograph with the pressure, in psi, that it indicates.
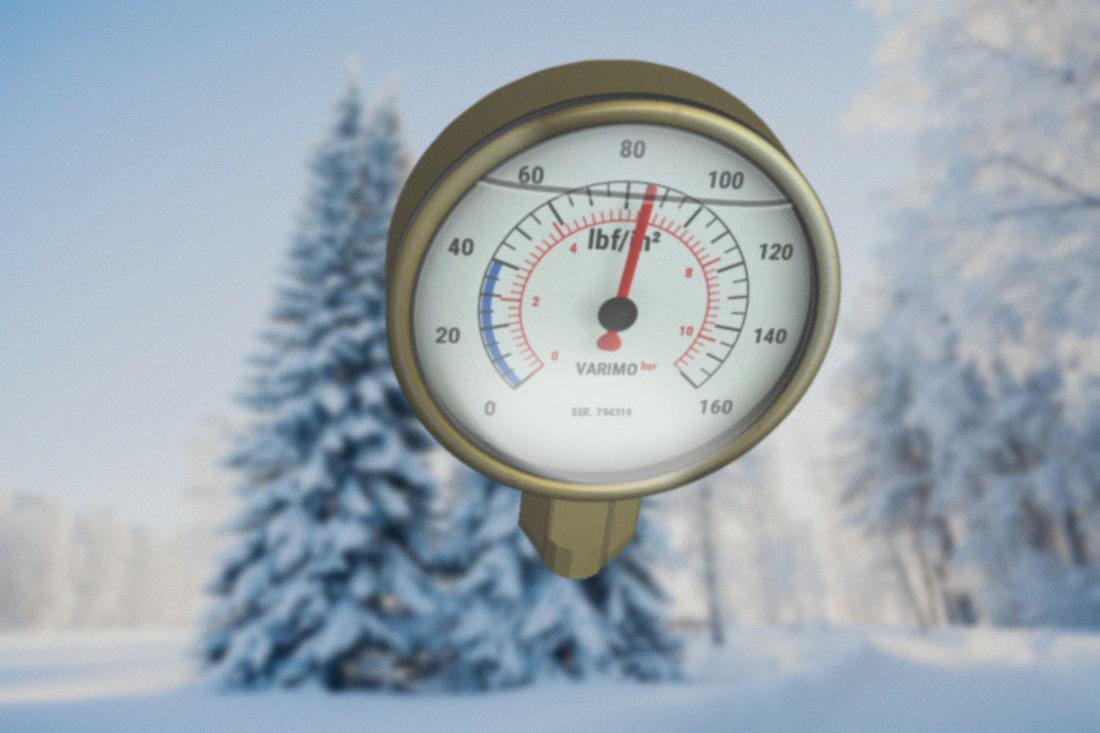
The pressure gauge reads 85 psi
